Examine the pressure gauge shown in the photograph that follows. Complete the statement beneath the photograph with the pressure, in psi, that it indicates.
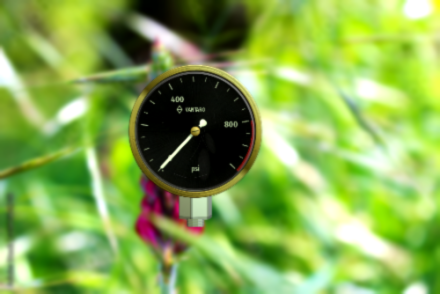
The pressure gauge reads 0 psi
